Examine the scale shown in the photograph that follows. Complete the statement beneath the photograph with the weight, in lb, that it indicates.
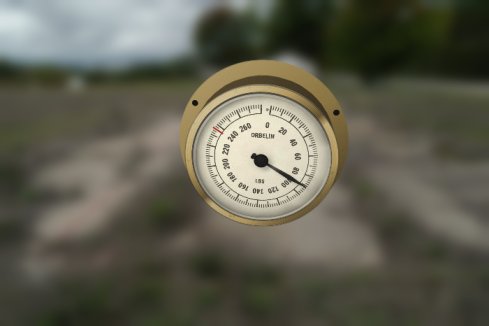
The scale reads 90 lb
